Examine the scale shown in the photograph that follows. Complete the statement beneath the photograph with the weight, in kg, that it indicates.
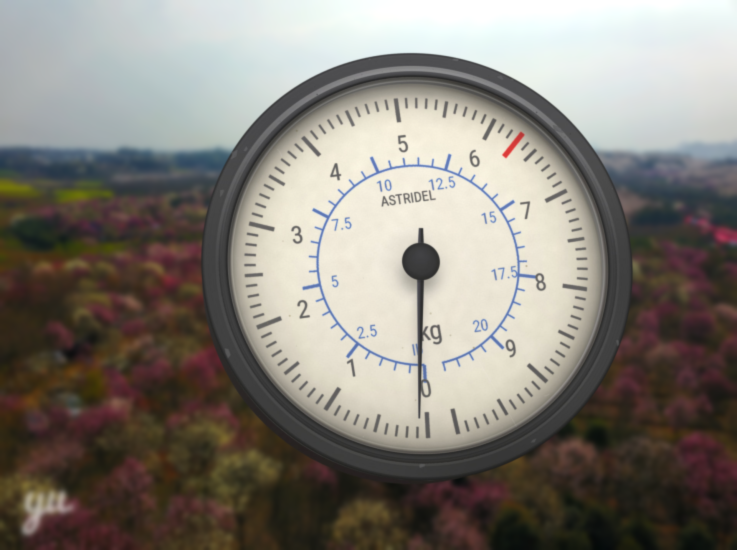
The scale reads 0.1 kg
